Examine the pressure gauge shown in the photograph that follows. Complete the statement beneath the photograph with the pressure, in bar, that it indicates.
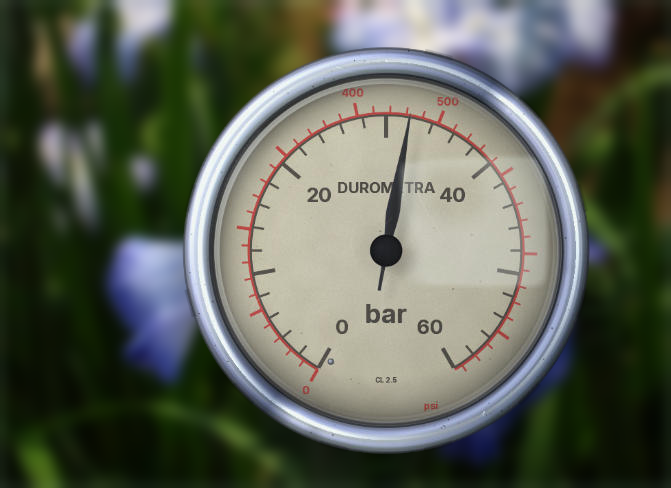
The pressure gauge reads 32 bar
